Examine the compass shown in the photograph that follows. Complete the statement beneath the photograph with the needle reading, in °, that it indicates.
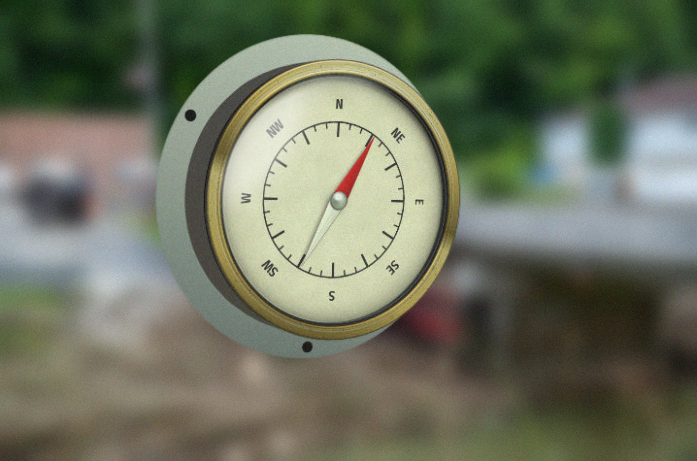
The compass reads 30 °
